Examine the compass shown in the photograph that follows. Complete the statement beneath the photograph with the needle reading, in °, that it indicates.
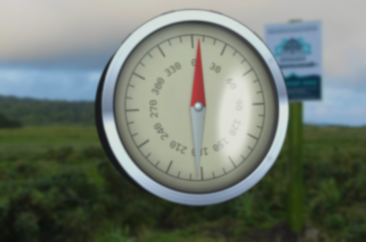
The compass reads 5 °
